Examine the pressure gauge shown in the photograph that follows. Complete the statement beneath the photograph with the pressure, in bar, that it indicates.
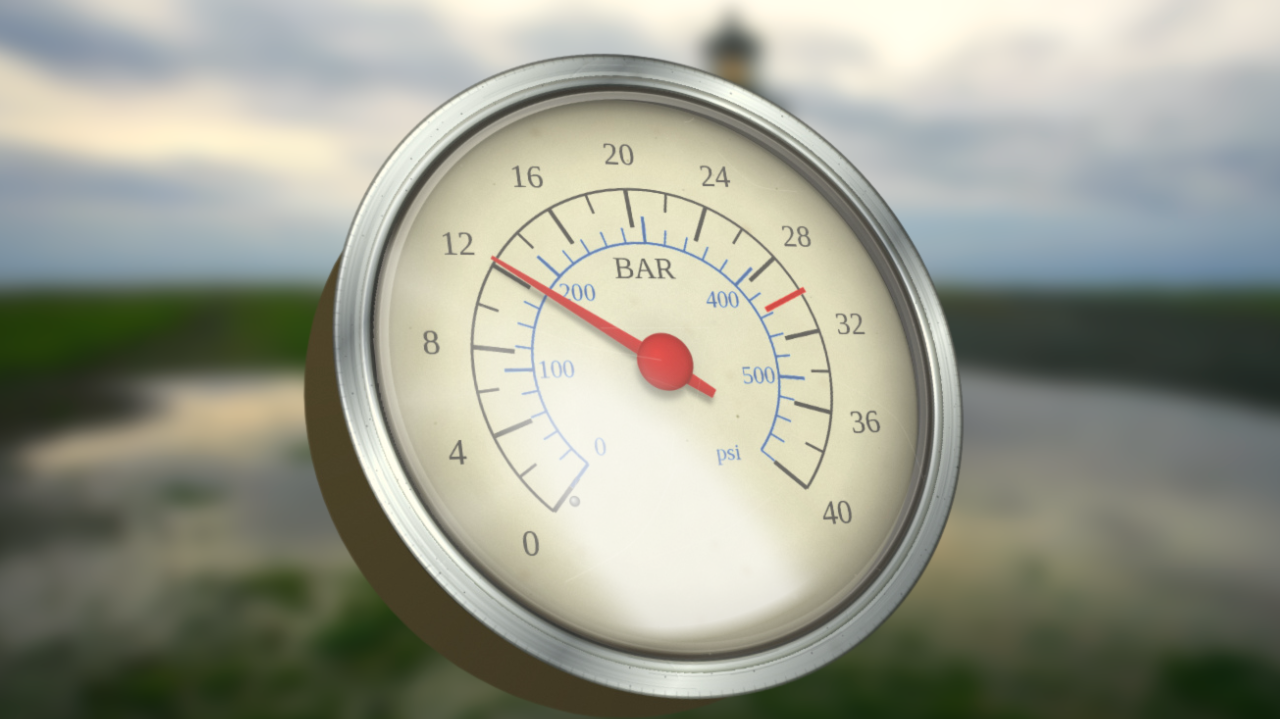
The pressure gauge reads 12 bar
